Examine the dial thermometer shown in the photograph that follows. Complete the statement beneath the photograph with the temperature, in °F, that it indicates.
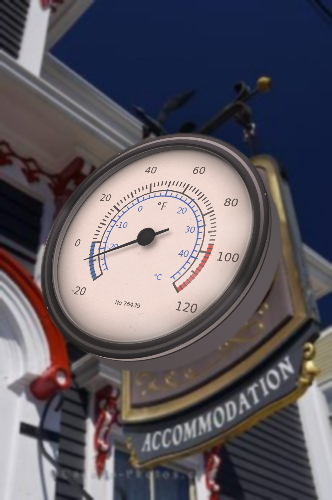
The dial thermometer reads -10 °F
